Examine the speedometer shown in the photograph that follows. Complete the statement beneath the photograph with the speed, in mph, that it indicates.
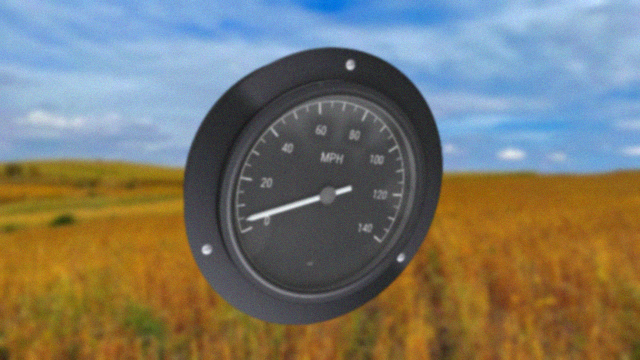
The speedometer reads 5 mph
